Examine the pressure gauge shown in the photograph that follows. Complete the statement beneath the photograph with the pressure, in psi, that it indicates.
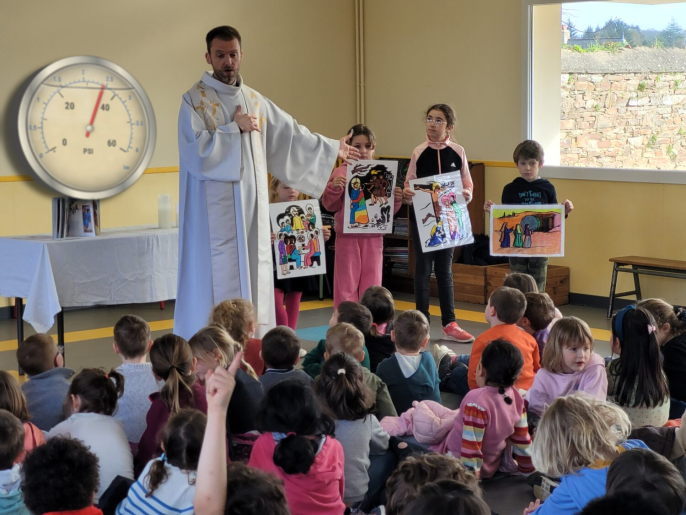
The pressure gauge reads 35 psi
